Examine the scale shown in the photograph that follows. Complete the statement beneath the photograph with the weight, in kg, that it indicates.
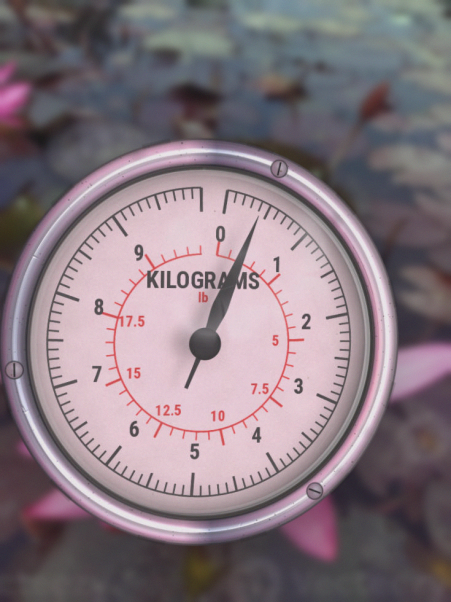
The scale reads 0.4 kg
